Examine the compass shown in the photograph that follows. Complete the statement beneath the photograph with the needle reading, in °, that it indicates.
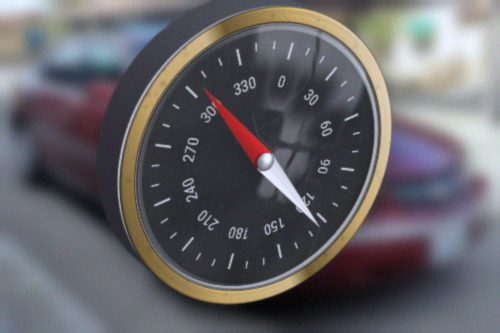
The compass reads 305 °
